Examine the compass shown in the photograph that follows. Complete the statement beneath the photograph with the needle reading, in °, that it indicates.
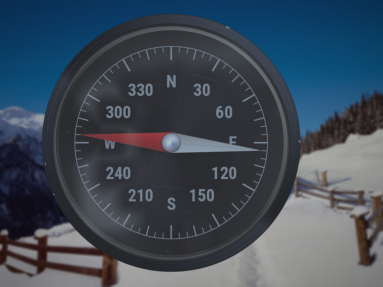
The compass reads 275 °
